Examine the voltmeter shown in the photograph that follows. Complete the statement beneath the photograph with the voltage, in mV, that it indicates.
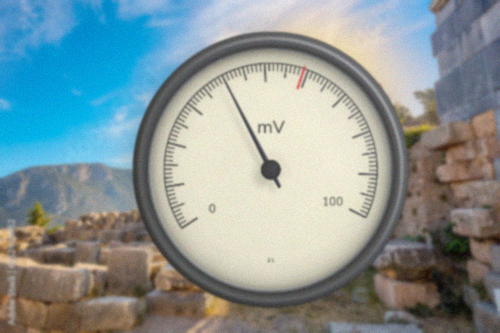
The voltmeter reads 40 mV
